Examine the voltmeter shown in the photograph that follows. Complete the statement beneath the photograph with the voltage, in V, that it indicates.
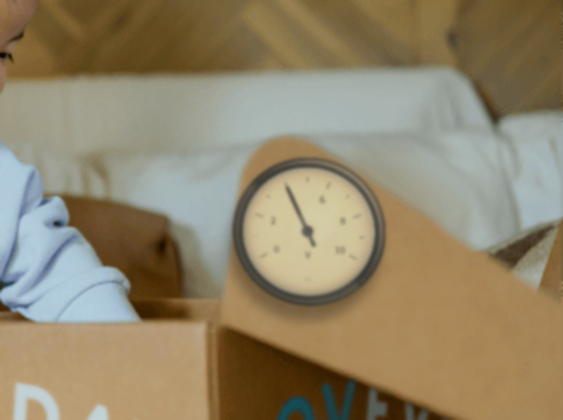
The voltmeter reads 4 V
